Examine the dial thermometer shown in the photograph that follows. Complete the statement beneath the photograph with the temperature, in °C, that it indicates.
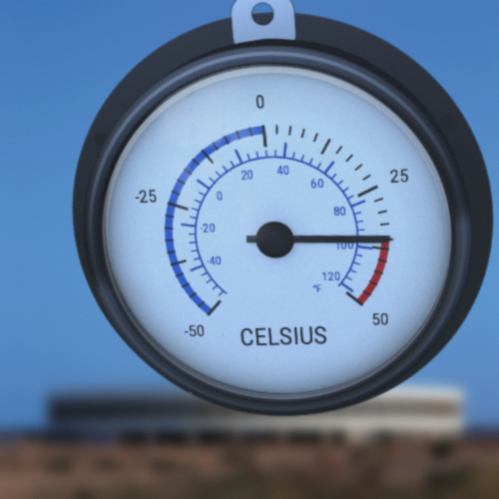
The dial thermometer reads 35 °C
